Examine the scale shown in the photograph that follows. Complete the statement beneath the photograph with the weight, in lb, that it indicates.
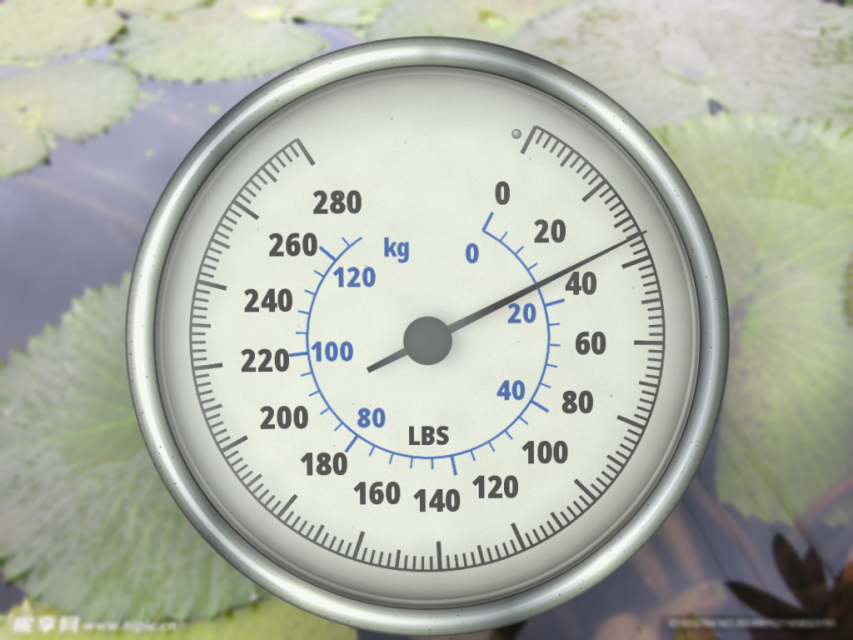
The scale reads 34 lb
